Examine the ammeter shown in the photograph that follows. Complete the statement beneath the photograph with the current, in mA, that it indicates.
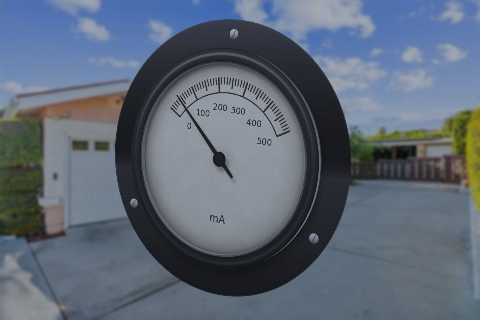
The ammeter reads 50 mA
